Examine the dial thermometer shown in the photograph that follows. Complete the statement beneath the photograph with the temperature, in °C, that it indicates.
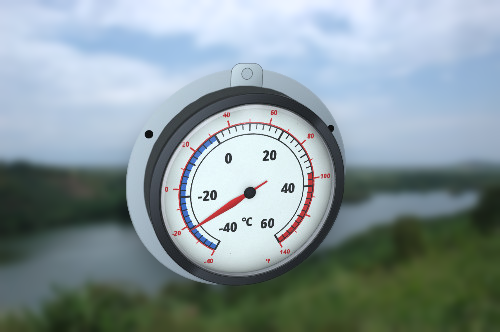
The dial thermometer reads -30 °C
